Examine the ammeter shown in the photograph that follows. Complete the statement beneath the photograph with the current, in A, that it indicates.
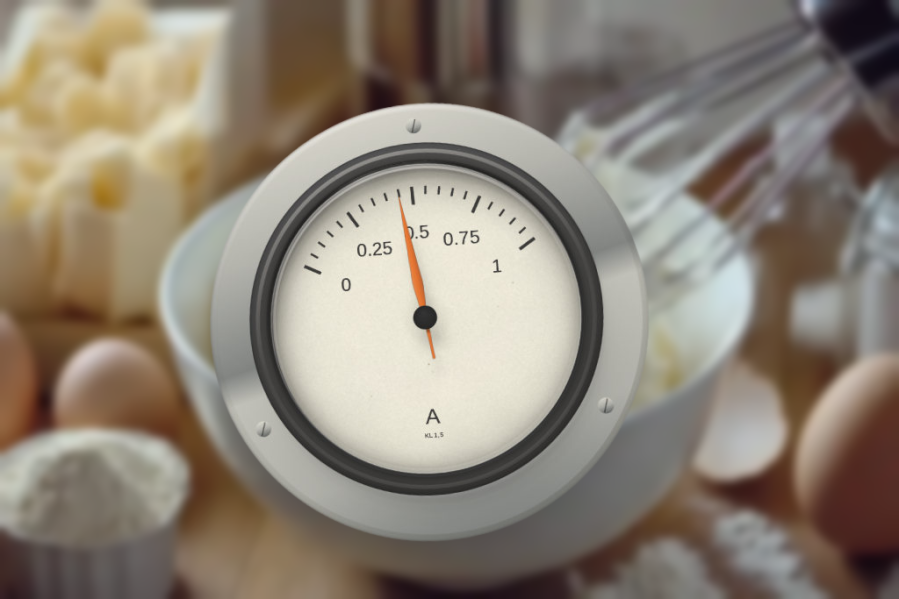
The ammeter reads 0.45 A
